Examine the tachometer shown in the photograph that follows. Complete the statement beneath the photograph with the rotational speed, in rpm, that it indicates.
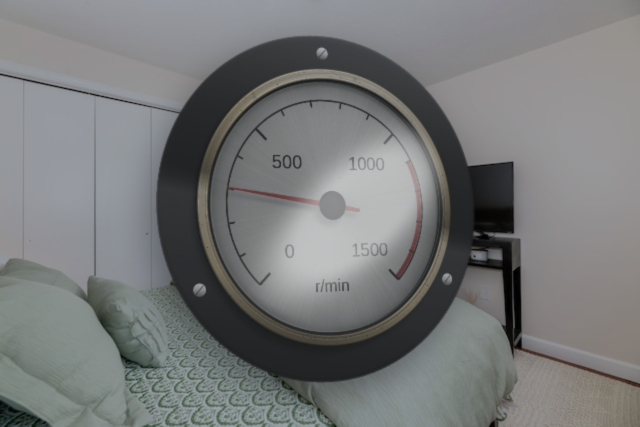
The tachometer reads 300 rpm
